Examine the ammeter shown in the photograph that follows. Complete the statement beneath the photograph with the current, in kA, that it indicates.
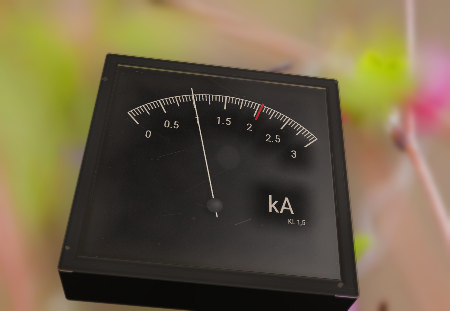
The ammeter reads 1 kA
